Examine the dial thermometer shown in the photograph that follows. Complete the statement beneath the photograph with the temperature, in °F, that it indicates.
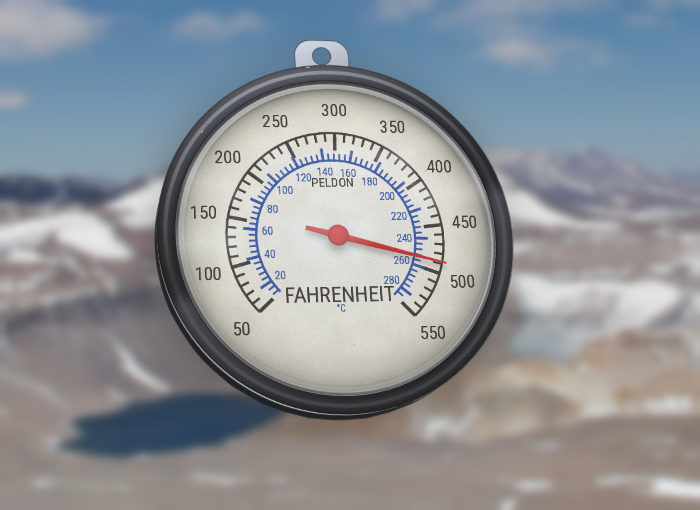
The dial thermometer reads 490 °F
